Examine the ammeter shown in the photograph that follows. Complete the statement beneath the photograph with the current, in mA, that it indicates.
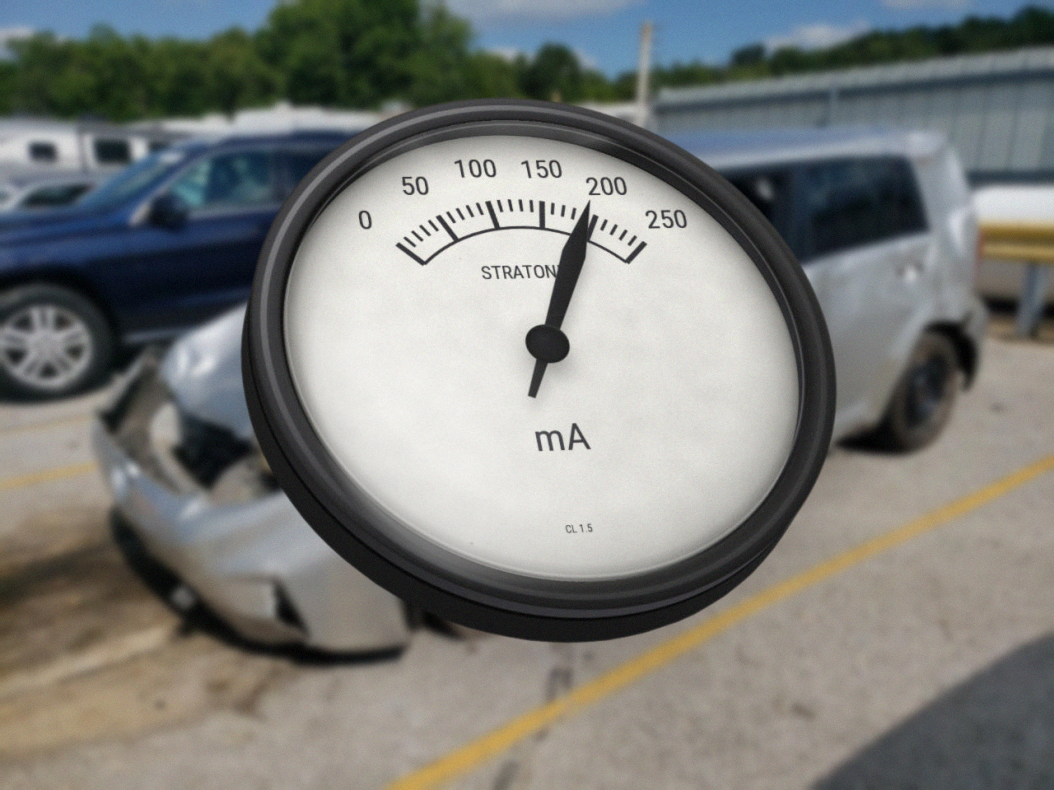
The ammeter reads 190 mA
